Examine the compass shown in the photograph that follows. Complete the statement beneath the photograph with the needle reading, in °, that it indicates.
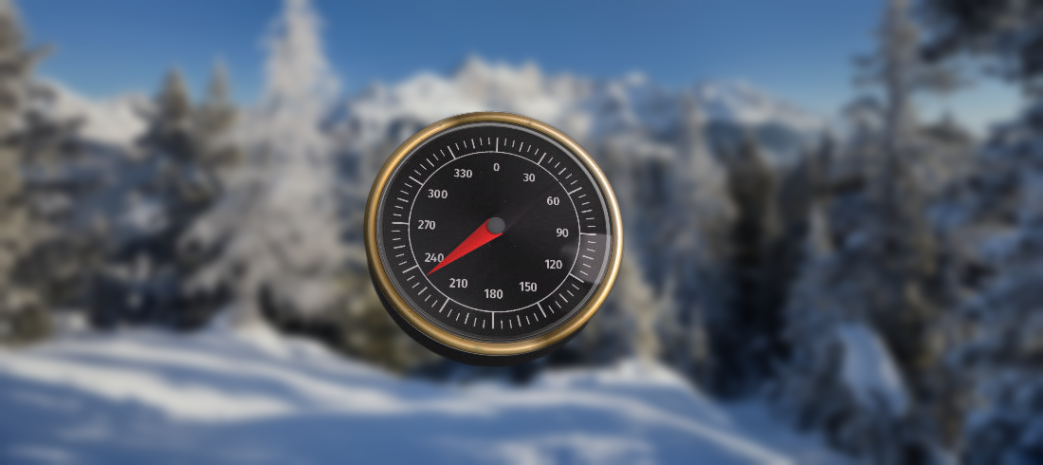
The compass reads 230 °
